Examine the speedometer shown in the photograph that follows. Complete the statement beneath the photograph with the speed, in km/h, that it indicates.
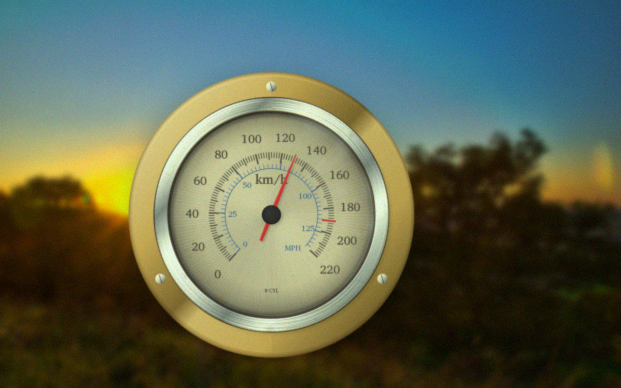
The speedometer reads 130 km/h
